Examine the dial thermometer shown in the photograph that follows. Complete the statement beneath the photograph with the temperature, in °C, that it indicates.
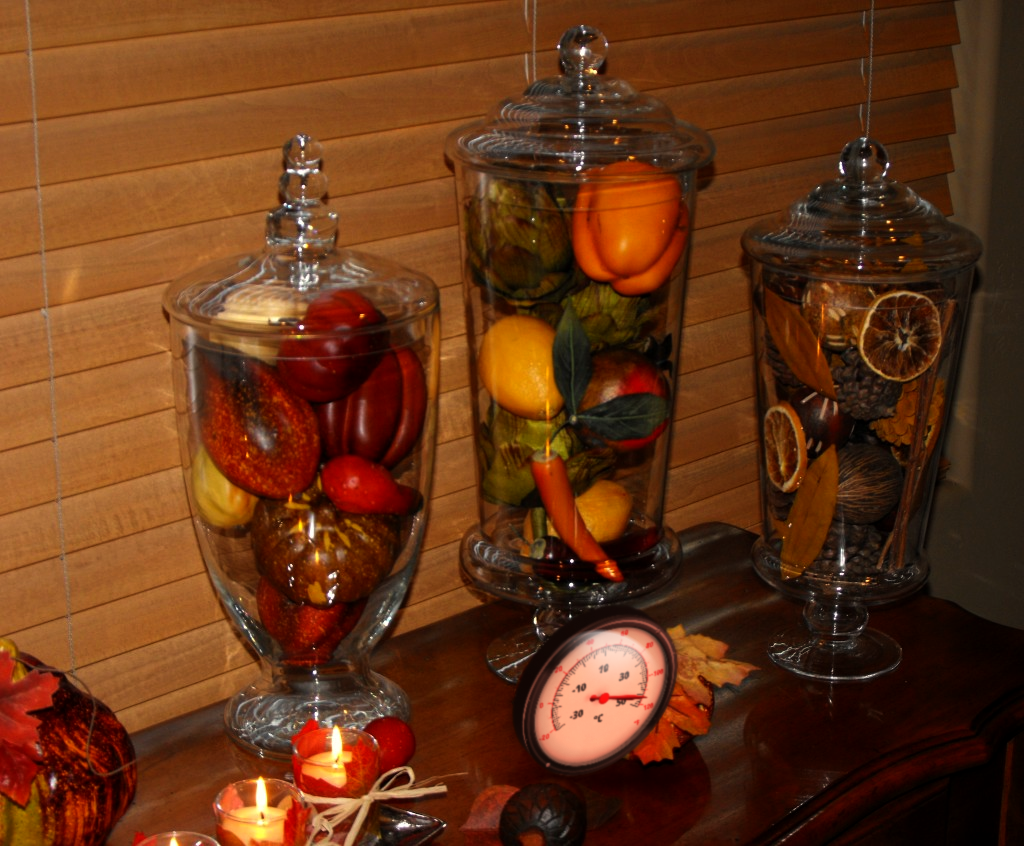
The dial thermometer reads 45 °C
